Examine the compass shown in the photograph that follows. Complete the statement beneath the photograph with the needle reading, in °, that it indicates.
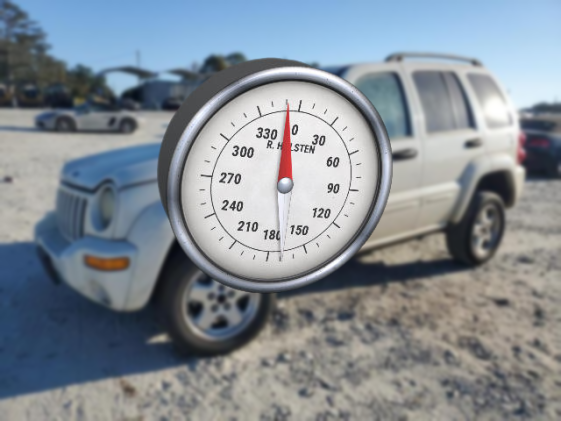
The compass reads 350 °
